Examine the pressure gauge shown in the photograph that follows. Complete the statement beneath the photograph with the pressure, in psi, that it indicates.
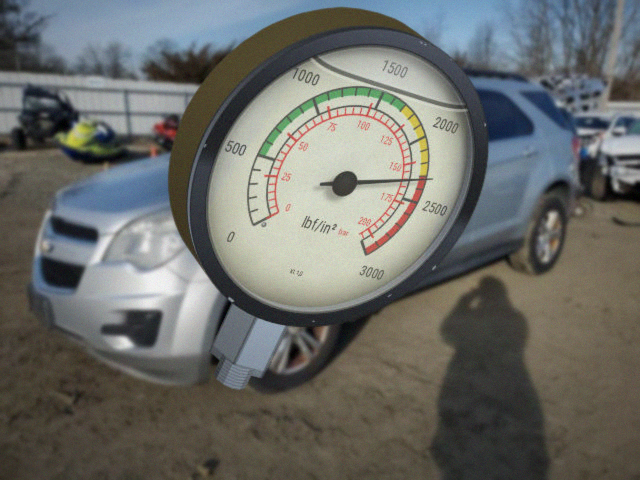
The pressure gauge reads 2300 psi
